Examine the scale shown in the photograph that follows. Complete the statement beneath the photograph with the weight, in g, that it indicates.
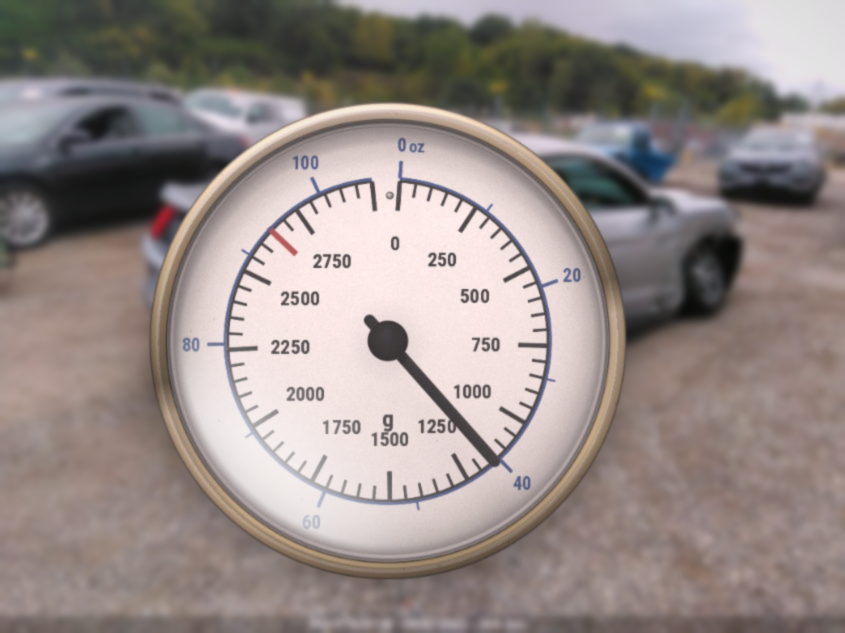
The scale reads 1150 g
